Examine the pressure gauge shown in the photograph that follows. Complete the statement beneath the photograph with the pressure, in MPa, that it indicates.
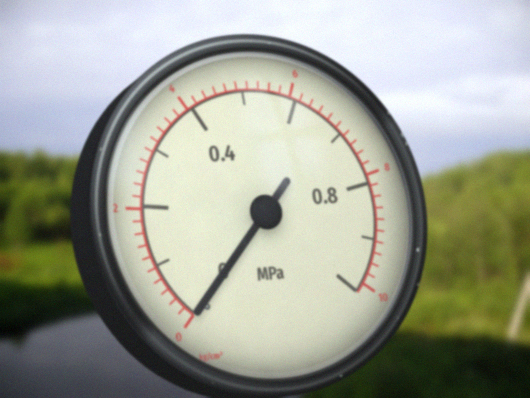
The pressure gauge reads 0 MPa
